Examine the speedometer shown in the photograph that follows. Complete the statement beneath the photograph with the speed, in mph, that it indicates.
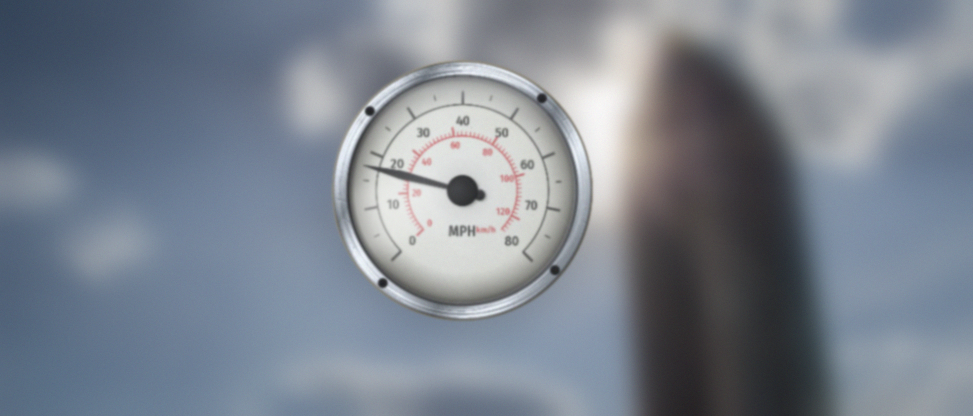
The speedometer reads 17.5 mph
